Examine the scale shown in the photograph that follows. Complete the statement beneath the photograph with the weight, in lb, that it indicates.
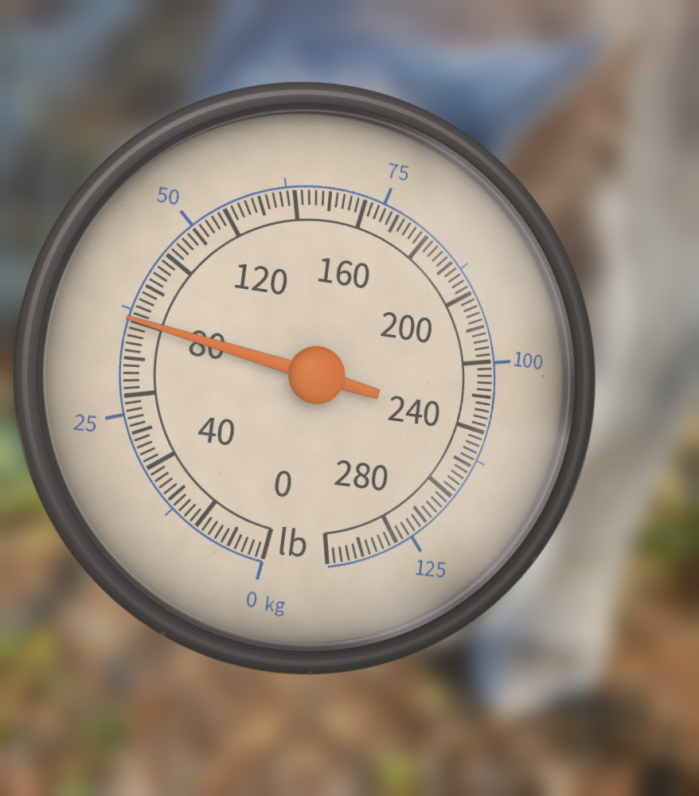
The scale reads 80 lb
